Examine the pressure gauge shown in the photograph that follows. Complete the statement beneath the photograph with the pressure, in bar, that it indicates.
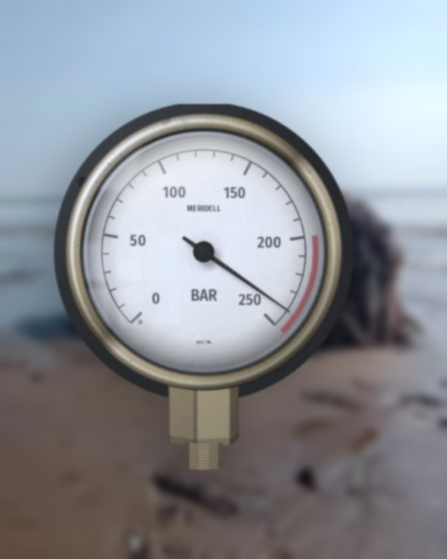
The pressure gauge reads 240 bar
